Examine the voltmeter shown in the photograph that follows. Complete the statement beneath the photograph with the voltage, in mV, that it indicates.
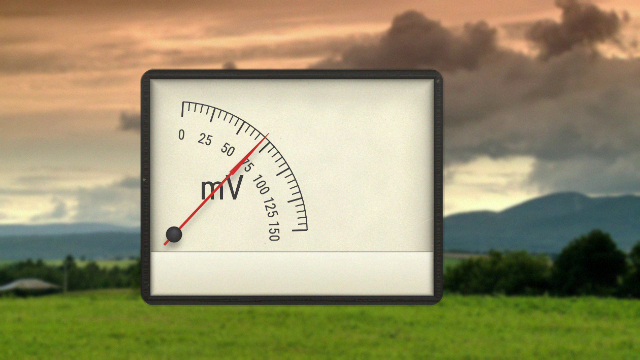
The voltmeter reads 70 mV
